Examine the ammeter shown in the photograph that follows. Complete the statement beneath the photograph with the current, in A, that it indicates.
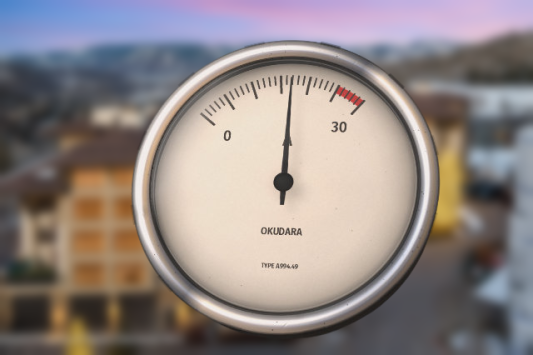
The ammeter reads 17 A
